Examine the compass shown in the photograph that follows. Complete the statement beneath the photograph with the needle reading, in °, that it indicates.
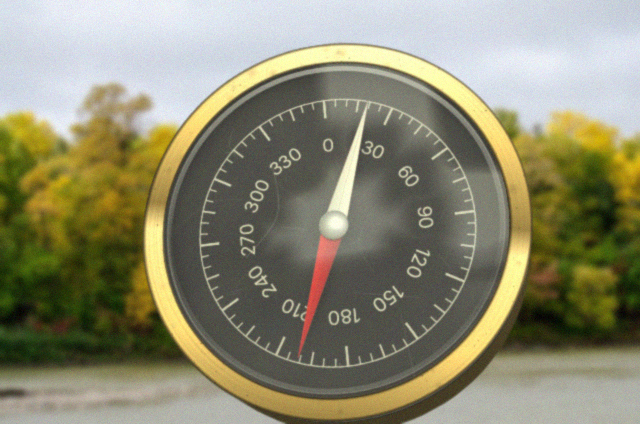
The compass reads 200 °
